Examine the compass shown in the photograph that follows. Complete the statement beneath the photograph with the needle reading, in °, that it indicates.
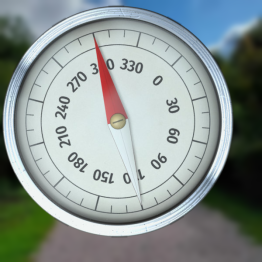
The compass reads 300 °
